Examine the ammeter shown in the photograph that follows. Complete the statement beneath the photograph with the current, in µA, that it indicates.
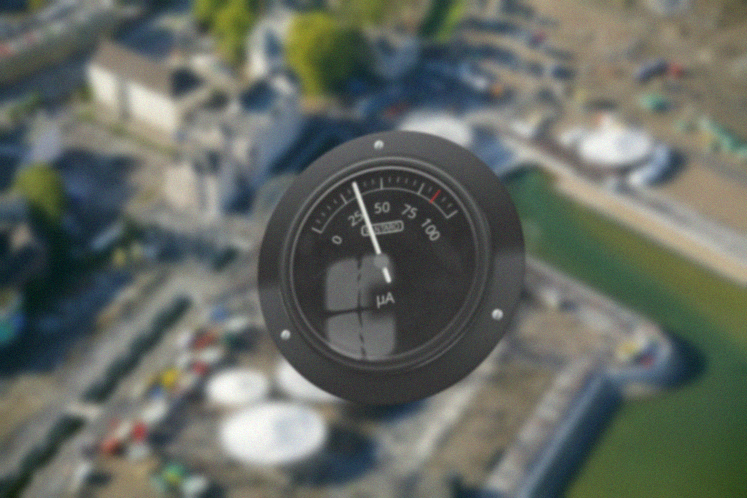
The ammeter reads 35 µA
